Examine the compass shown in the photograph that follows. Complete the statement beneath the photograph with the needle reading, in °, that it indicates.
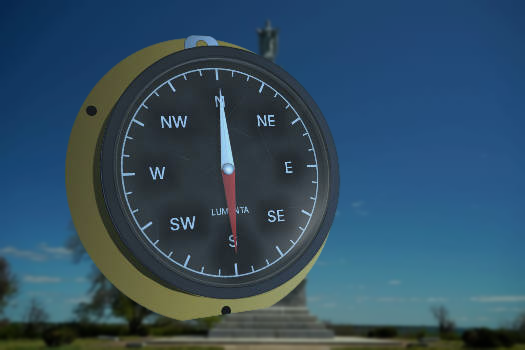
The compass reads 180 °
